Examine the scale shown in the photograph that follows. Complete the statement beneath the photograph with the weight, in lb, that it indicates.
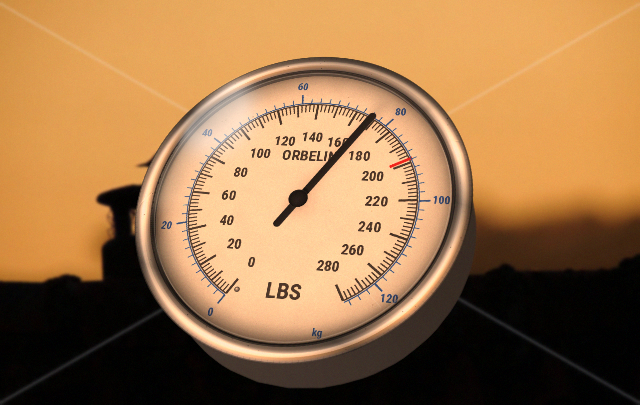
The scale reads 170 lb
